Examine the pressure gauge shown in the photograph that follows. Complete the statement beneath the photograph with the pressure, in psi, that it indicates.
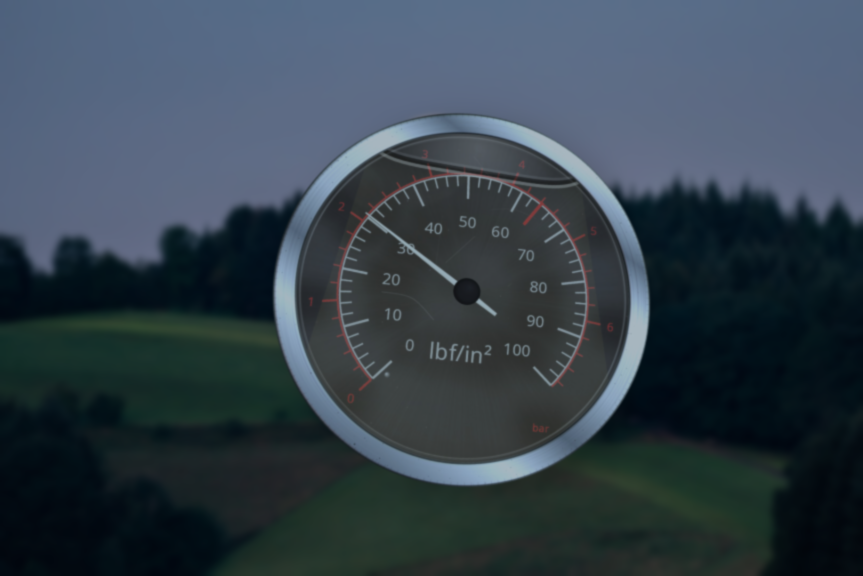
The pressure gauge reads 30 psi
